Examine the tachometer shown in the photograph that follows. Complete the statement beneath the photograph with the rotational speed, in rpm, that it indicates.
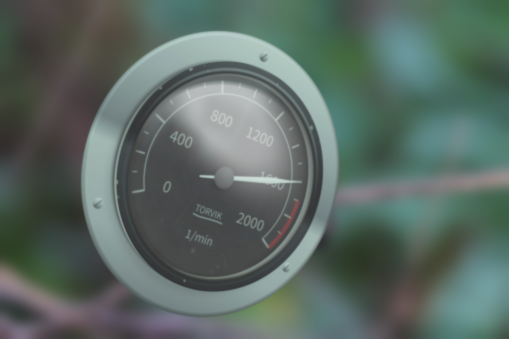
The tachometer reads 1600 rpm
